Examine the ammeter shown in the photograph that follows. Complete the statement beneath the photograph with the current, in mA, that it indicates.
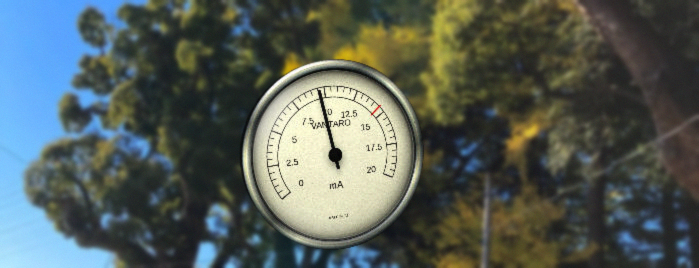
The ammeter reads 9.5 mA
